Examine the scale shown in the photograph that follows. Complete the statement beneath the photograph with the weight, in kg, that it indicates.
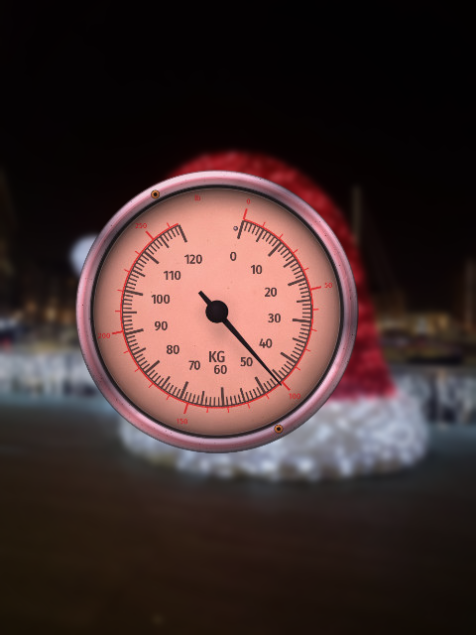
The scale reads 46 kg
